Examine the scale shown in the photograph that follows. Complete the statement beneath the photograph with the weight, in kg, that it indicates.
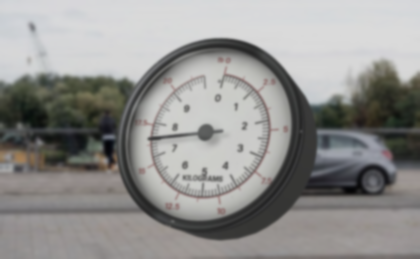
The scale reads 7.5 kg
